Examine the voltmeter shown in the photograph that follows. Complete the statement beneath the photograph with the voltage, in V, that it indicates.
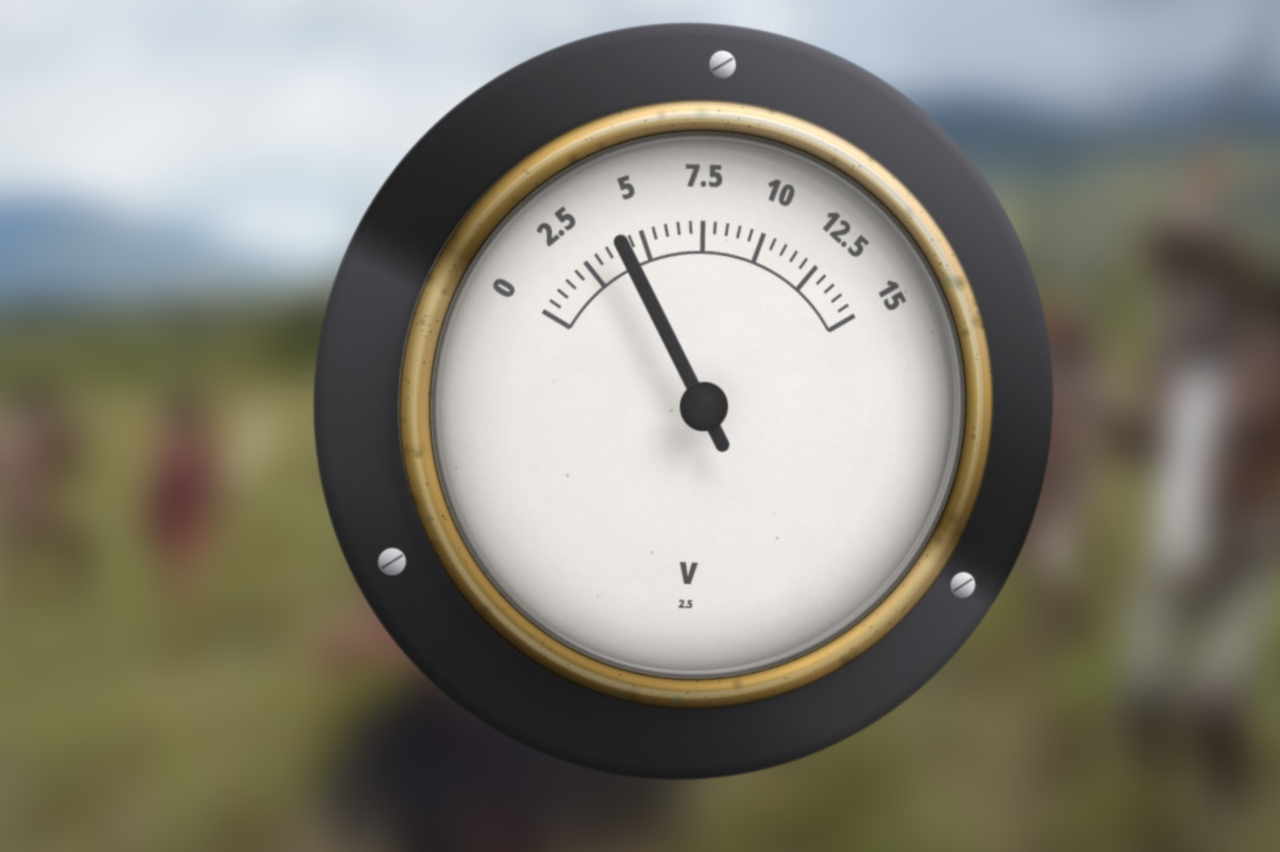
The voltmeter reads 4 V
